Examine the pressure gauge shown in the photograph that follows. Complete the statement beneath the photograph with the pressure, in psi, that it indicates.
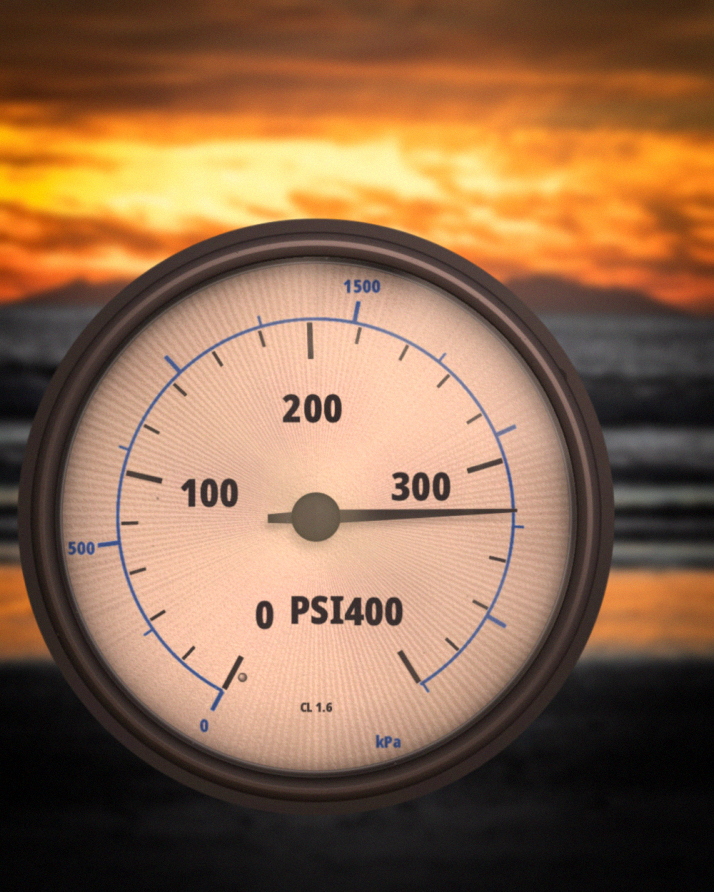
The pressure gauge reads 320 psi
